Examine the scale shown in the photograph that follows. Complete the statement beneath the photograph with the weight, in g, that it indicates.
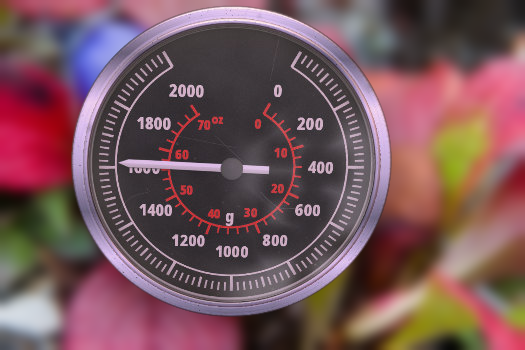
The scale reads 1620 g
